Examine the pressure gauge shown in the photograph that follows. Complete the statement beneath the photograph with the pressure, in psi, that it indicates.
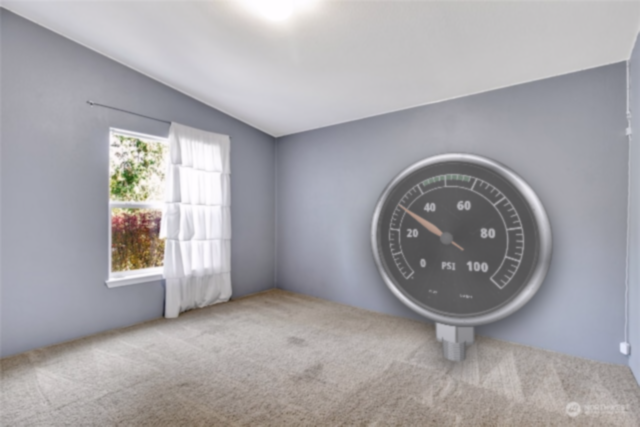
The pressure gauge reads 30 psi
